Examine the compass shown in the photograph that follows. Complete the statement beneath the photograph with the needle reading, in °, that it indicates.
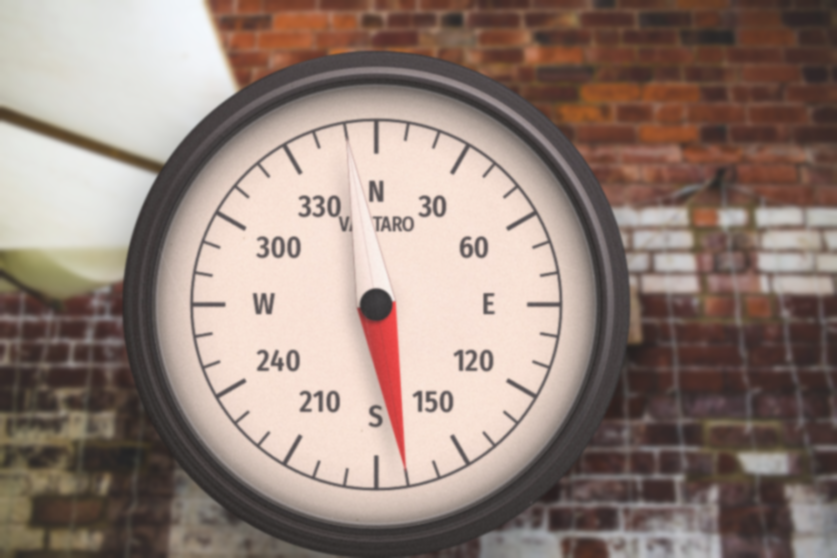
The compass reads 170 °
